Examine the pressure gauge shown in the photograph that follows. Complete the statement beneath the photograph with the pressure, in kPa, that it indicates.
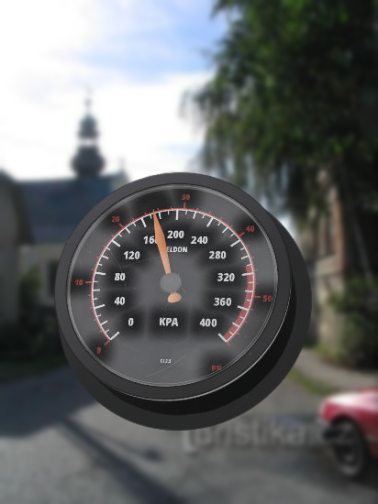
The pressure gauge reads 175 kPa
